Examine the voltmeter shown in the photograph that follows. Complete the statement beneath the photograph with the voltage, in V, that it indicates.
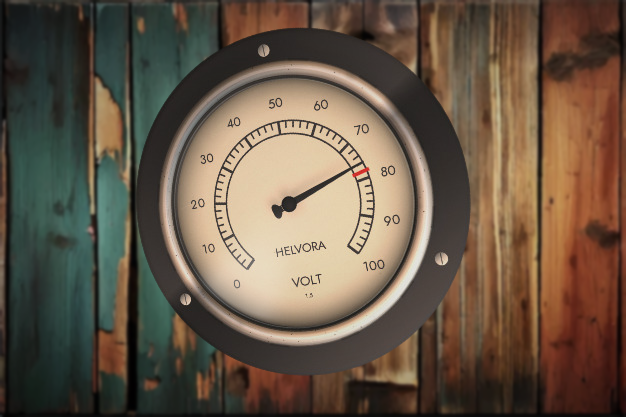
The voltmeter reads 76 V
